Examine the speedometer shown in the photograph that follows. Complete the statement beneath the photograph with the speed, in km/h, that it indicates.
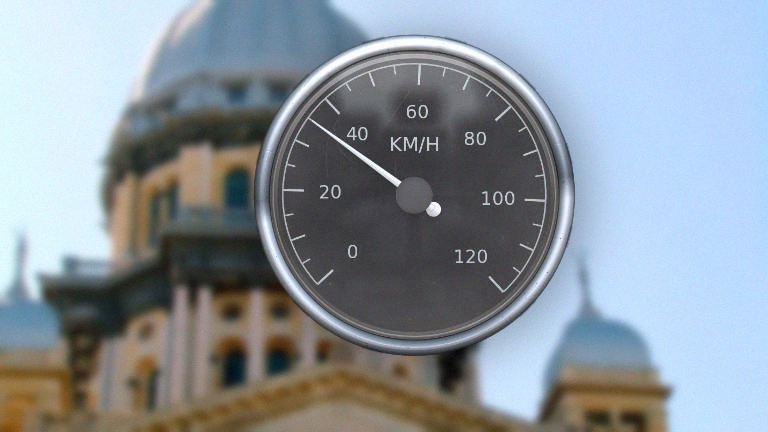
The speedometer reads 35 km/h
